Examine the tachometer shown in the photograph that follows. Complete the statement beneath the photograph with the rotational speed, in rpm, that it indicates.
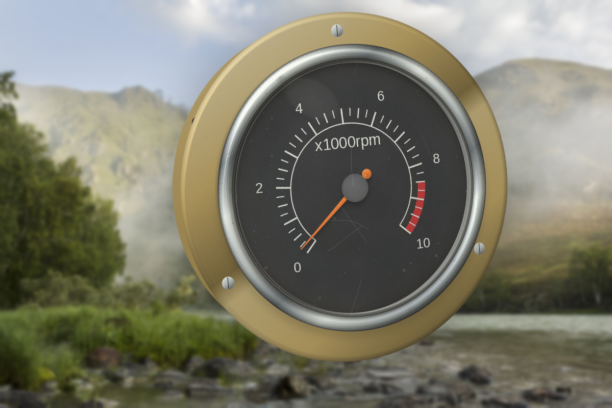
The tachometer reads 250 rpm
